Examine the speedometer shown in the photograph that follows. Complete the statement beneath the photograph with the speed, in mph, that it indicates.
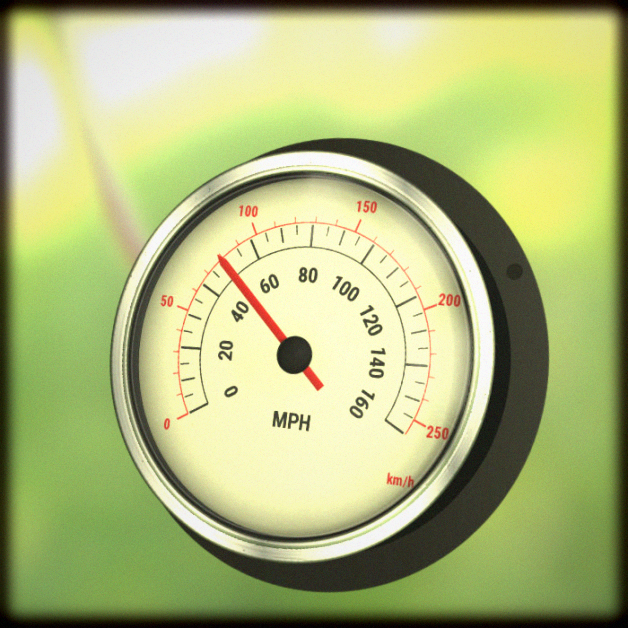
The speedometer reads 50 mph
